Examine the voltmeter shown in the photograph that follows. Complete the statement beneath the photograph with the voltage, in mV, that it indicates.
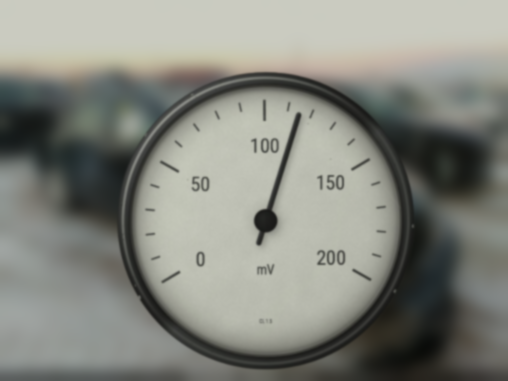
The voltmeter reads 115 mV
